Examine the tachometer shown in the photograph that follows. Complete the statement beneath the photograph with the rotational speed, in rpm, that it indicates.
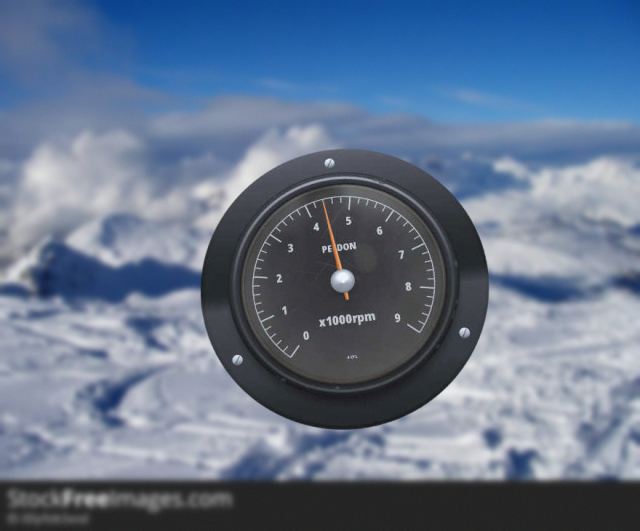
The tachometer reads 4400 rpm
